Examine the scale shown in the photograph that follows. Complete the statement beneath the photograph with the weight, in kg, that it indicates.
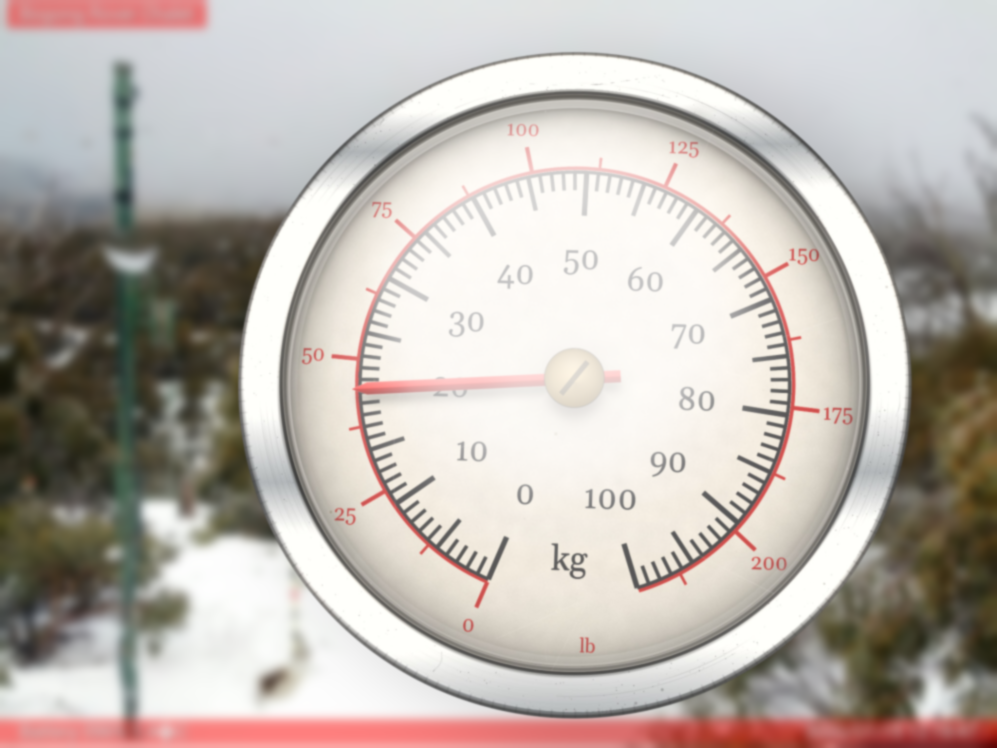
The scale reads 20 kg
